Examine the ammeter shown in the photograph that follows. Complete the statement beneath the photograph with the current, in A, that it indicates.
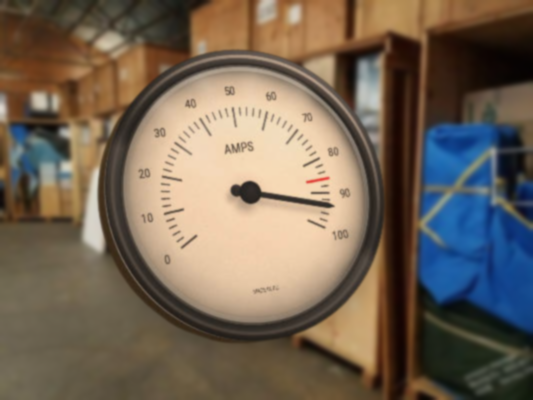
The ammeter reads 94 A
